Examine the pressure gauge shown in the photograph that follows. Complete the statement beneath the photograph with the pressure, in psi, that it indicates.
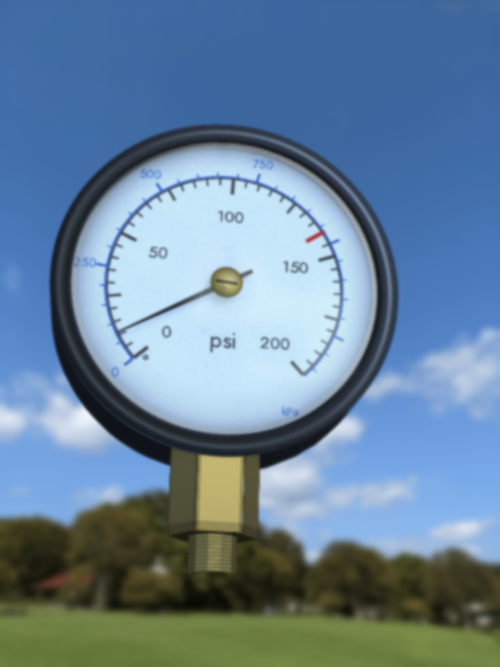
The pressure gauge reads 10 psi
